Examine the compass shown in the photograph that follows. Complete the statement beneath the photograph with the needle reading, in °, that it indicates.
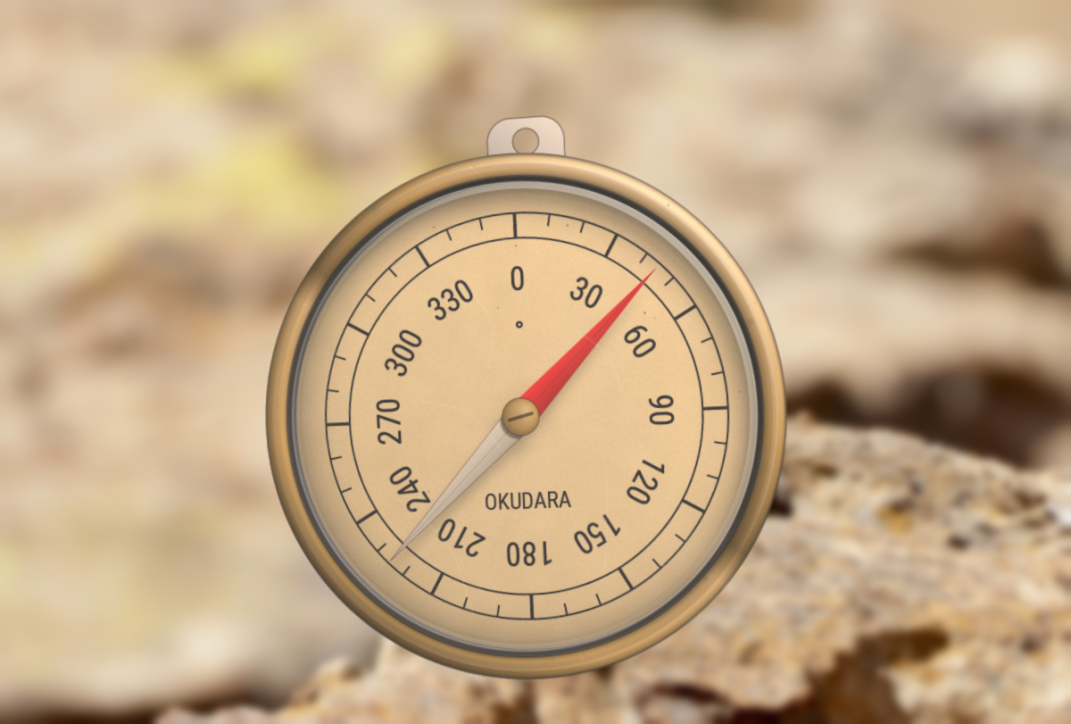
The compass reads 45 °
